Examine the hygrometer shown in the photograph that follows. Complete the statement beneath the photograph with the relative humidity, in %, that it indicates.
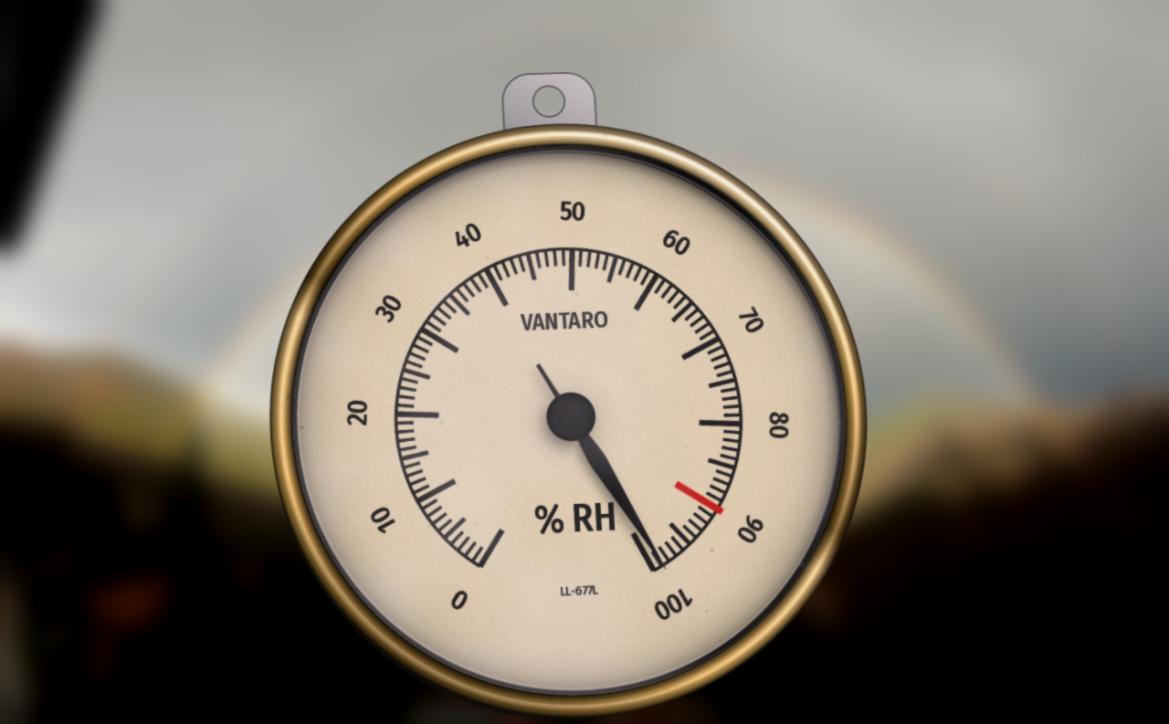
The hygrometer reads 99 %
